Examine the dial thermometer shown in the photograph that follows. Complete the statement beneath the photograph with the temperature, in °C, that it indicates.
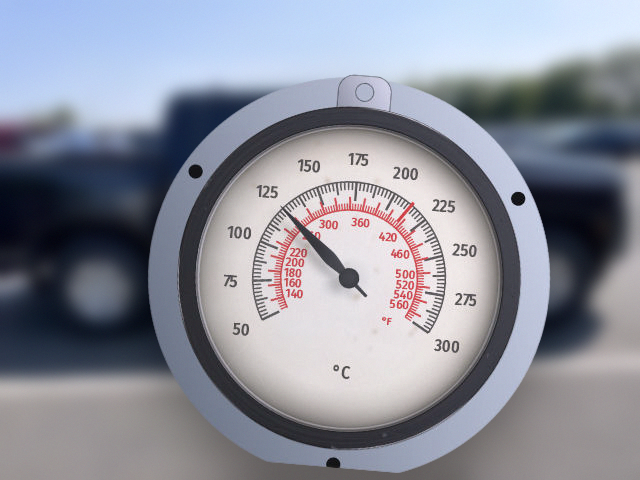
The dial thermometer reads 125 °C
